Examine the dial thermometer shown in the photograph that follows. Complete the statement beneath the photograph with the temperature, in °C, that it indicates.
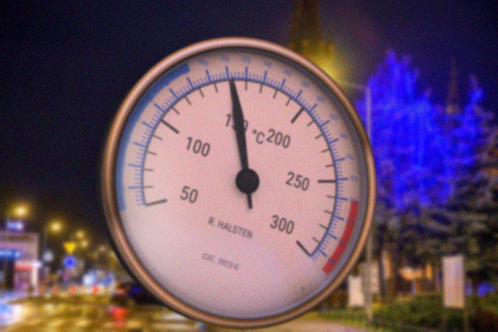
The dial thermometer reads 150 °C
